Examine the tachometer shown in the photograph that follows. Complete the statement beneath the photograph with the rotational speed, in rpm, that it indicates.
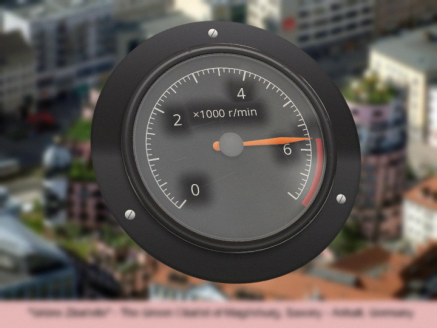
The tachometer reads 5800 rpm
